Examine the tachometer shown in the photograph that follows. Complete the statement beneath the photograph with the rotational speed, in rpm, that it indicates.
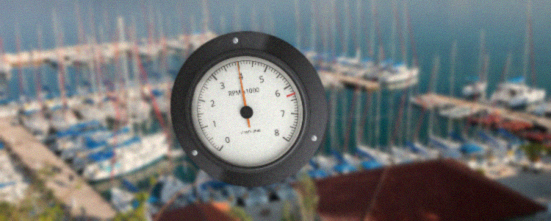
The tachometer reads 4000 rpm
